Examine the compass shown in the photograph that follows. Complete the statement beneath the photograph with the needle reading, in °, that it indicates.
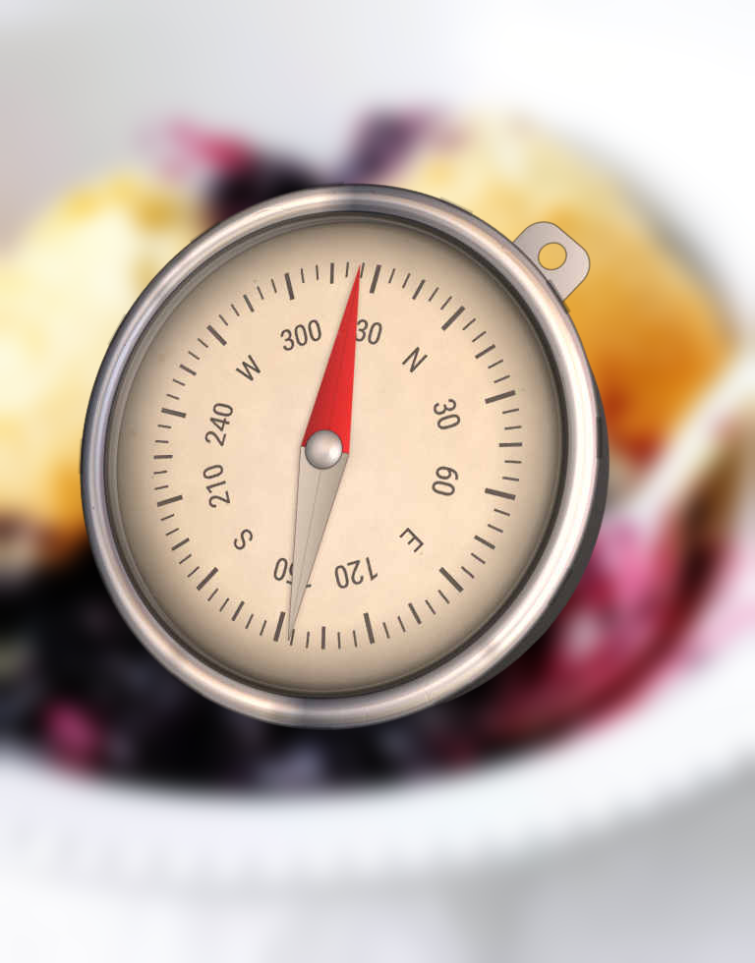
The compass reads 325 °
